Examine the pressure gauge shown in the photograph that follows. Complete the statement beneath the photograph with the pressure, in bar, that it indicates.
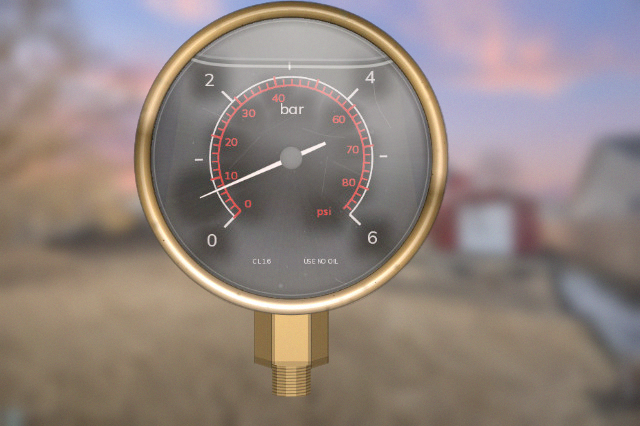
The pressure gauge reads 0.5 bar
